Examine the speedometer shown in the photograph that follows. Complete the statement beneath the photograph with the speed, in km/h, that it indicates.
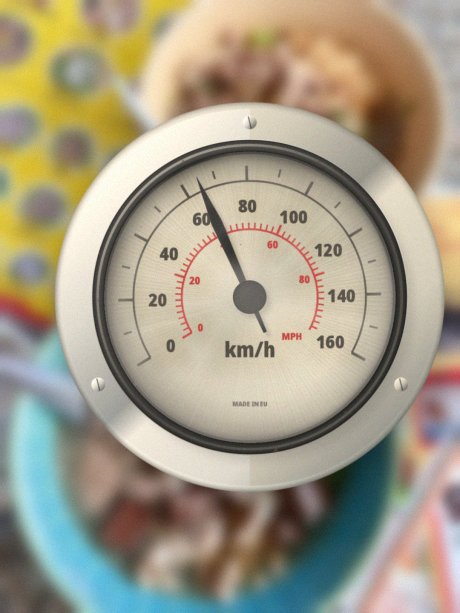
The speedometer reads 65 km/h
